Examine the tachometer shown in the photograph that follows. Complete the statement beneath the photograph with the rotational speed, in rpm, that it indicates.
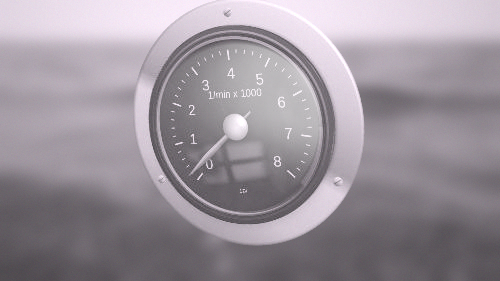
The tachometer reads 200 rpm
